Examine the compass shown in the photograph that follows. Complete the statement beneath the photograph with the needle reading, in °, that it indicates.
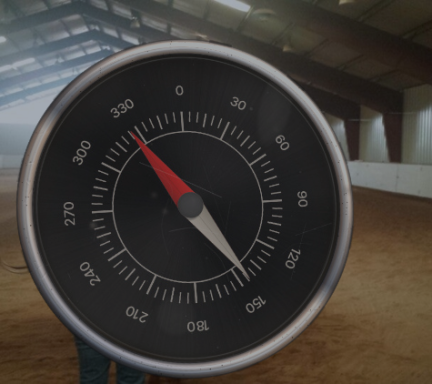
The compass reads 325 °
